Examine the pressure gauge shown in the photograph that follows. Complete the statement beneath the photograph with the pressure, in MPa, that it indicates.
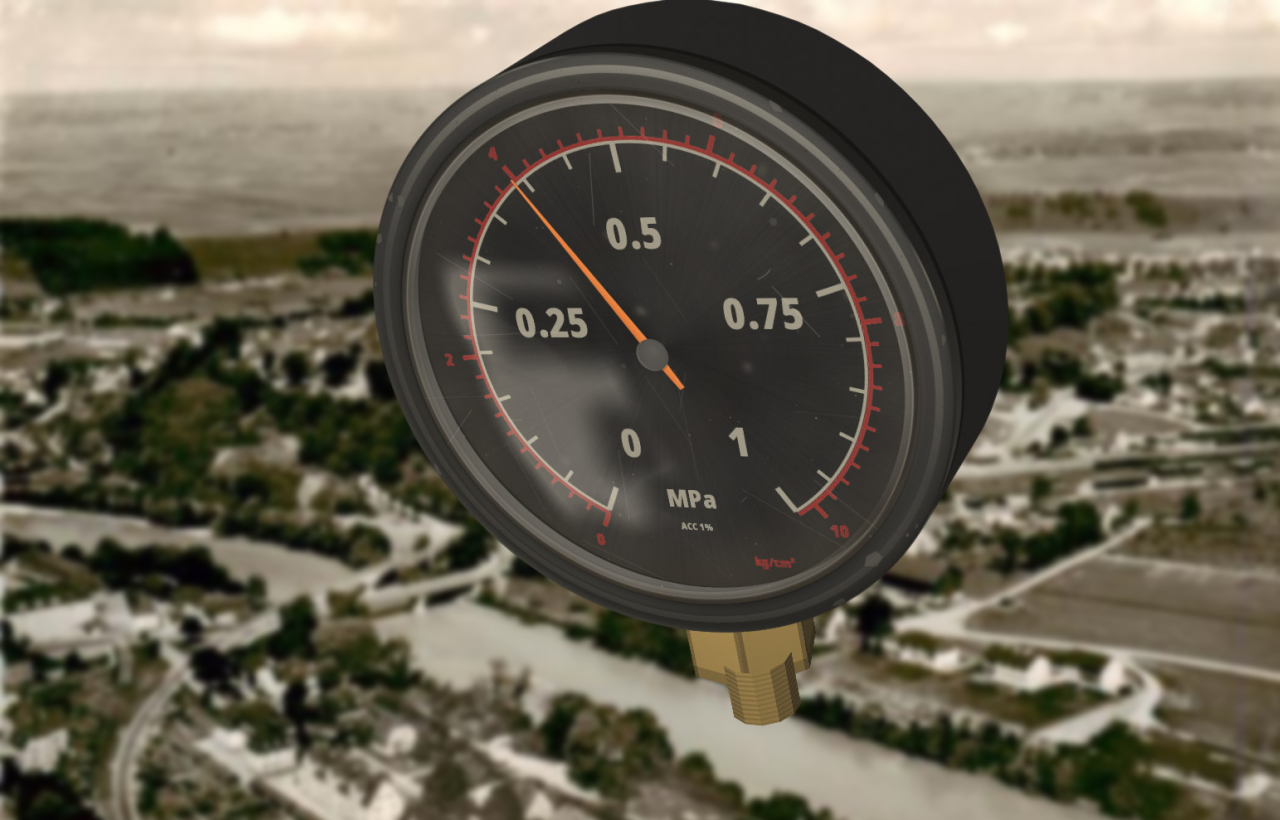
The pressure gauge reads 0.4 MPa
